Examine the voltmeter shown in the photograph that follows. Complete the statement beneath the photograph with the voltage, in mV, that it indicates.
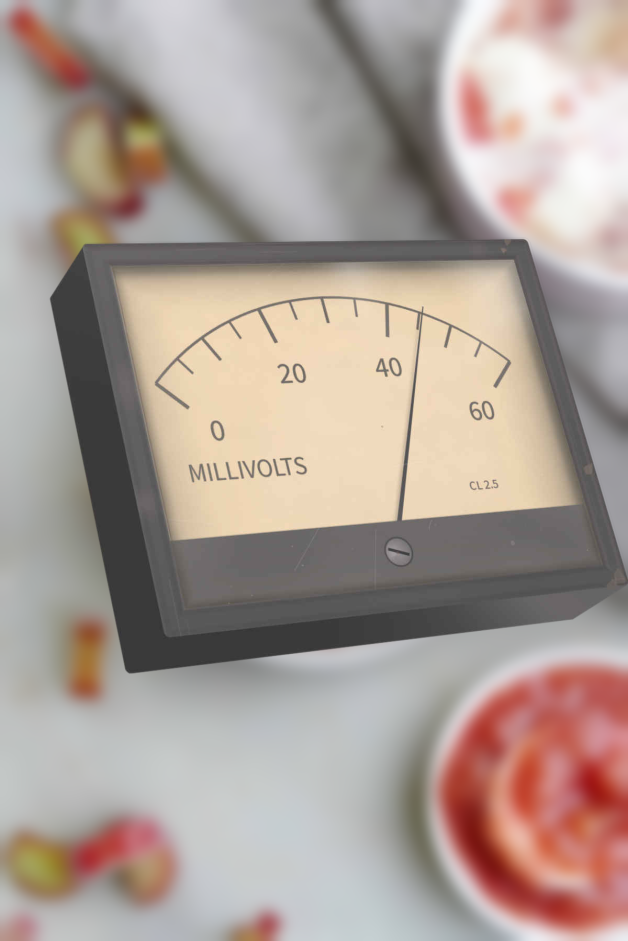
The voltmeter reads 45 mV
